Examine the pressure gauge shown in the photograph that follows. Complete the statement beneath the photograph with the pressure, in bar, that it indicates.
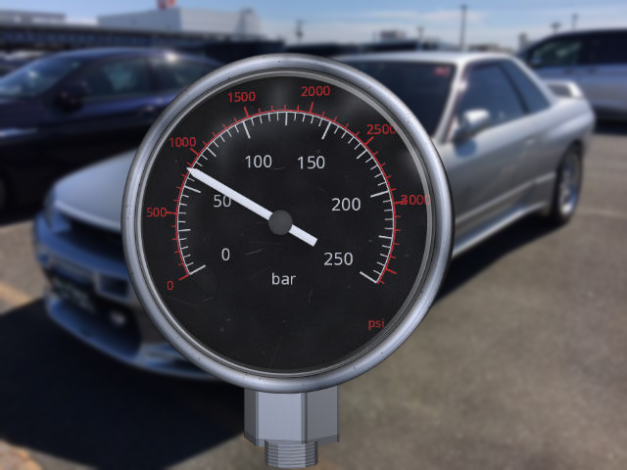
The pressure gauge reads 60 bar
